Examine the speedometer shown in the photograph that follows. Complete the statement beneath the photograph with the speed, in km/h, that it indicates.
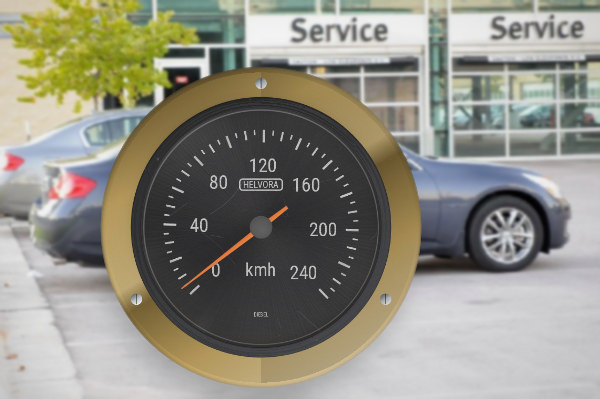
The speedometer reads 5 km/h
